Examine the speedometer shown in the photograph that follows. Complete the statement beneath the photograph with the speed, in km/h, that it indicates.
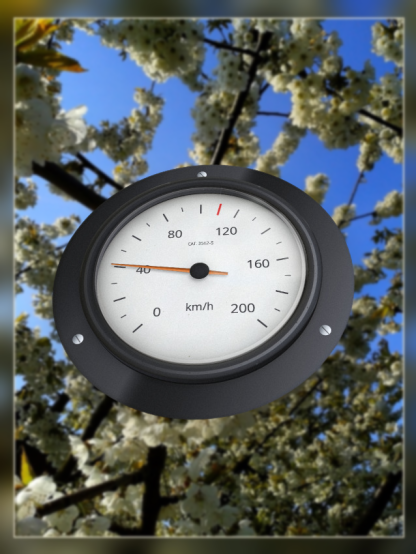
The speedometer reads 40 km/h
